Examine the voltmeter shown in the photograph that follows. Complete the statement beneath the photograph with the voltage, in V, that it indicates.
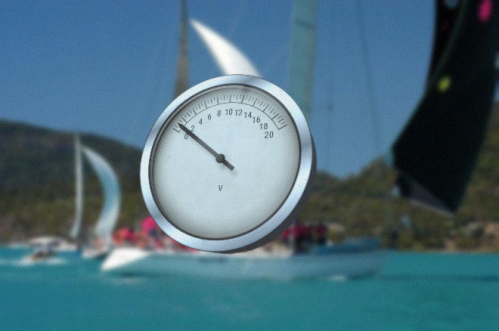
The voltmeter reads 1 V
